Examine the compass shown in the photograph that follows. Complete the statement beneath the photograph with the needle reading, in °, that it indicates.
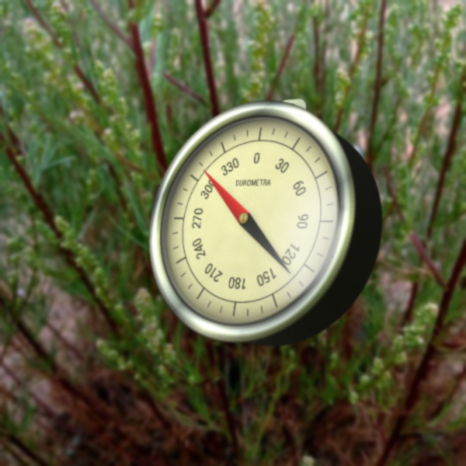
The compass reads 310 °
